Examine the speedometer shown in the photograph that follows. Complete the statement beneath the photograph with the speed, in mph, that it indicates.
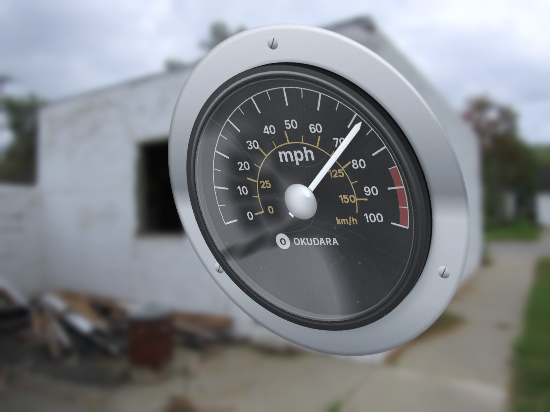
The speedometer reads 72.5 mph
